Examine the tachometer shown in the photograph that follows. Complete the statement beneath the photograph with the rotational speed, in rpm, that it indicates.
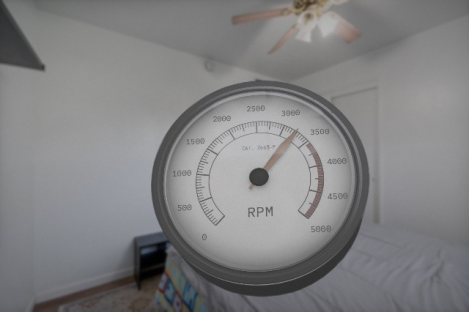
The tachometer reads 3250 rpm
